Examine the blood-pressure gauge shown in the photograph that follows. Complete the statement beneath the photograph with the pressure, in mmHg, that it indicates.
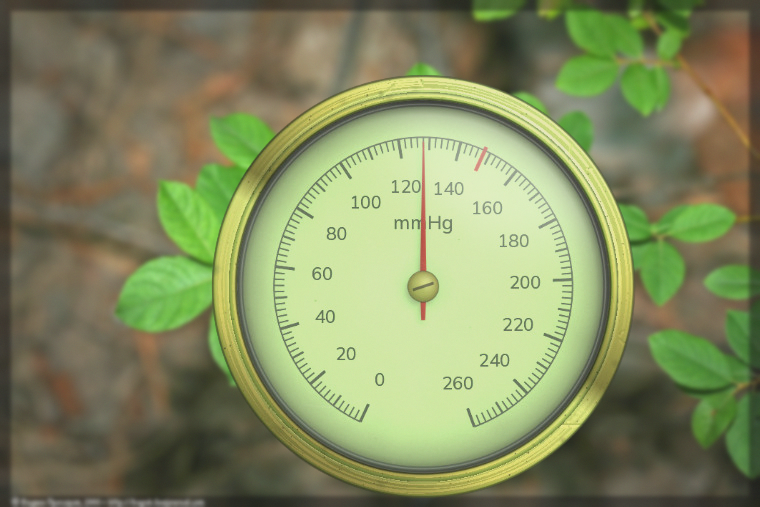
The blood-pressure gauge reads 128 mmHg
